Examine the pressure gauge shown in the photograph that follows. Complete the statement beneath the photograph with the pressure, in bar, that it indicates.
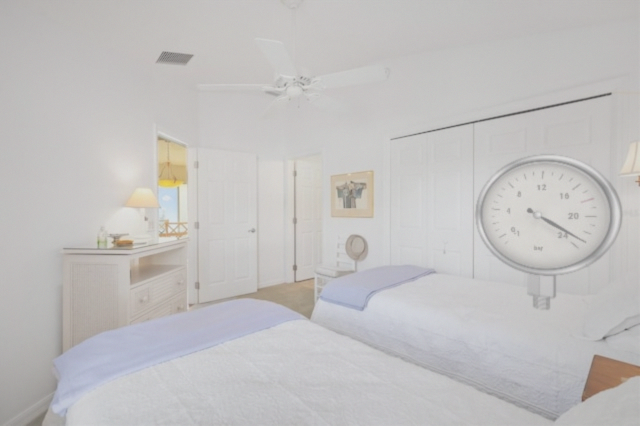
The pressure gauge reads 23 bar
